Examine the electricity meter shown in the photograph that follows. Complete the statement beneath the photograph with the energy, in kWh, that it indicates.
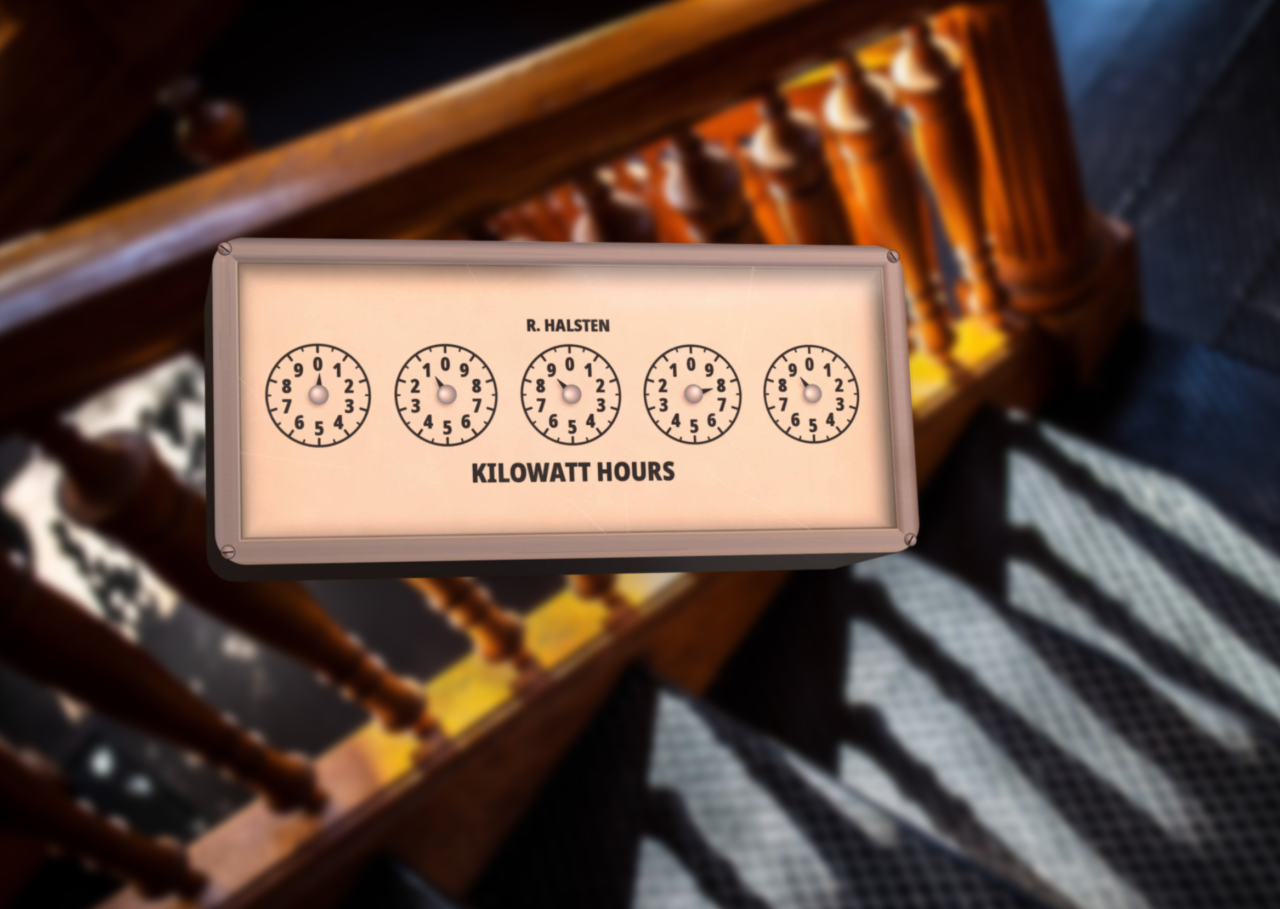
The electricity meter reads 879 kWh
